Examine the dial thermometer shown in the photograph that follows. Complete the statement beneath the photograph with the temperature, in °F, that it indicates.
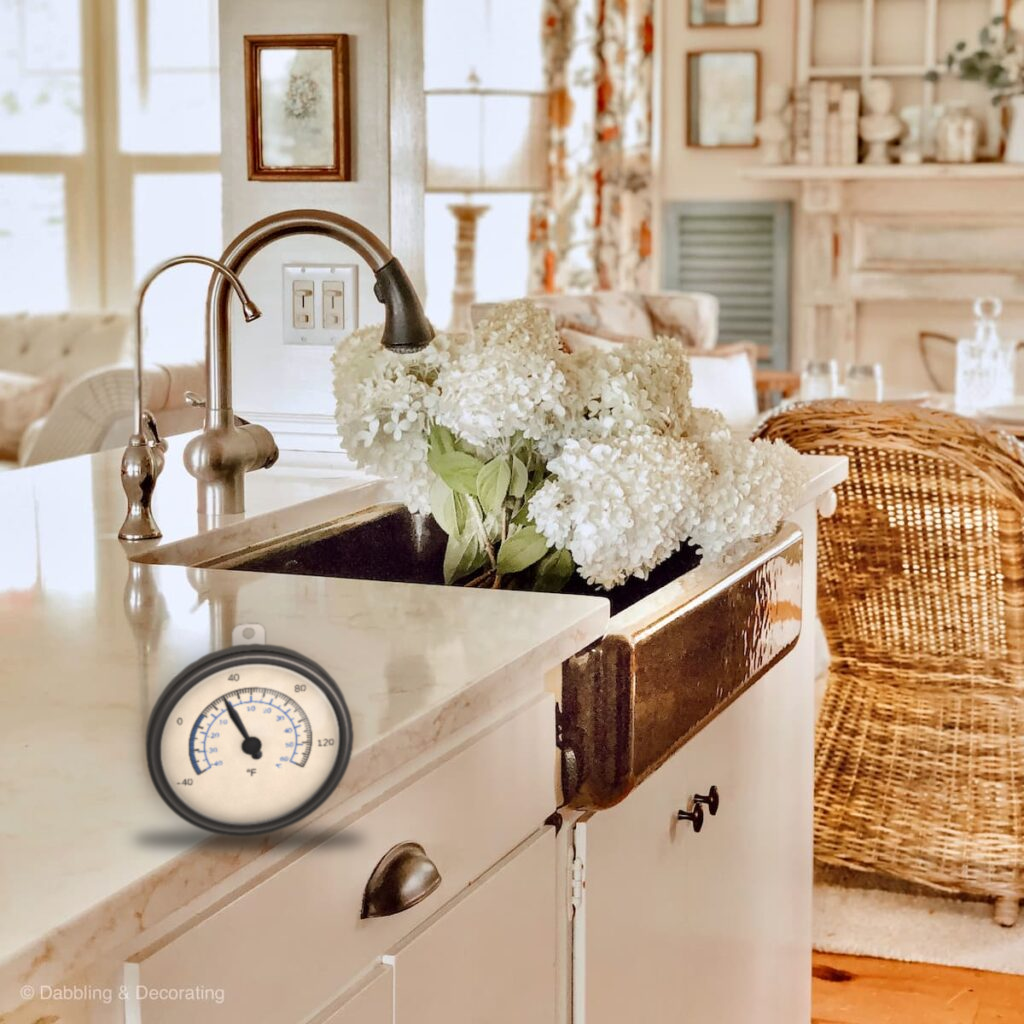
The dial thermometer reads 30 °F
